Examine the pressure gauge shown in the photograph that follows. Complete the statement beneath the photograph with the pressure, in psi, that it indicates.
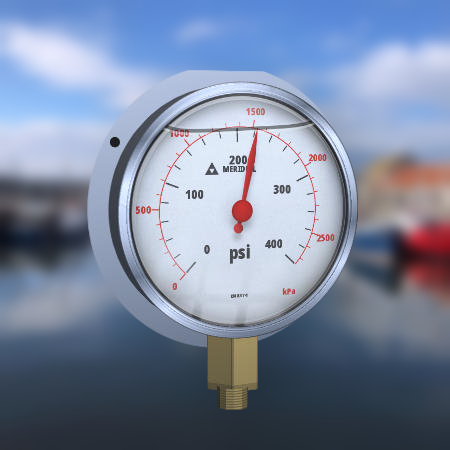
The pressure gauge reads 220 psi
